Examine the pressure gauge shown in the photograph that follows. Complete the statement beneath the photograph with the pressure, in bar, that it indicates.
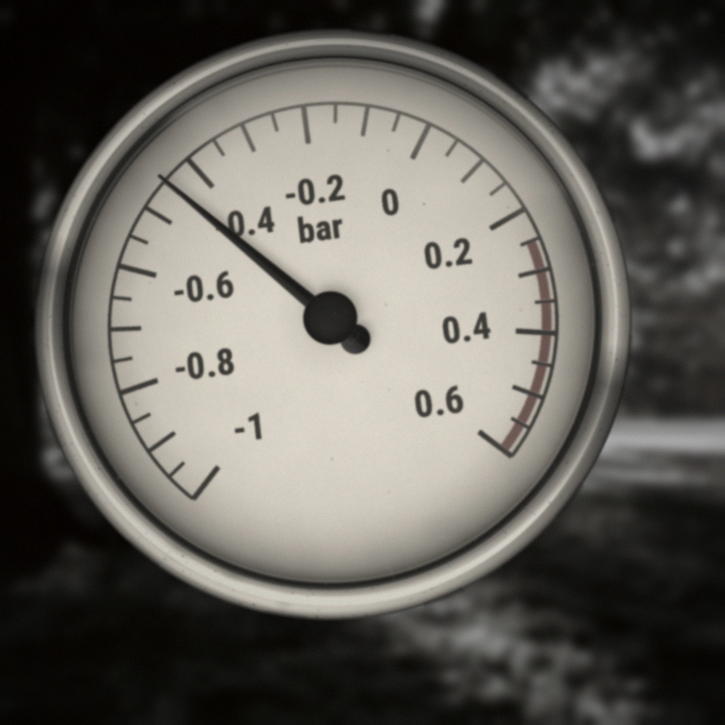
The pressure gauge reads -0.45 bar
